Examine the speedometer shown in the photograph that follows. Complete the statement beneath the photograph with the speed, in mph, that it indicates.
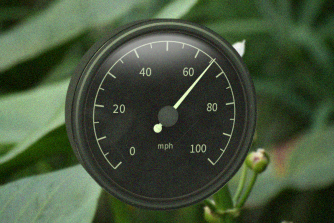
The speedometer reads 65 mph
